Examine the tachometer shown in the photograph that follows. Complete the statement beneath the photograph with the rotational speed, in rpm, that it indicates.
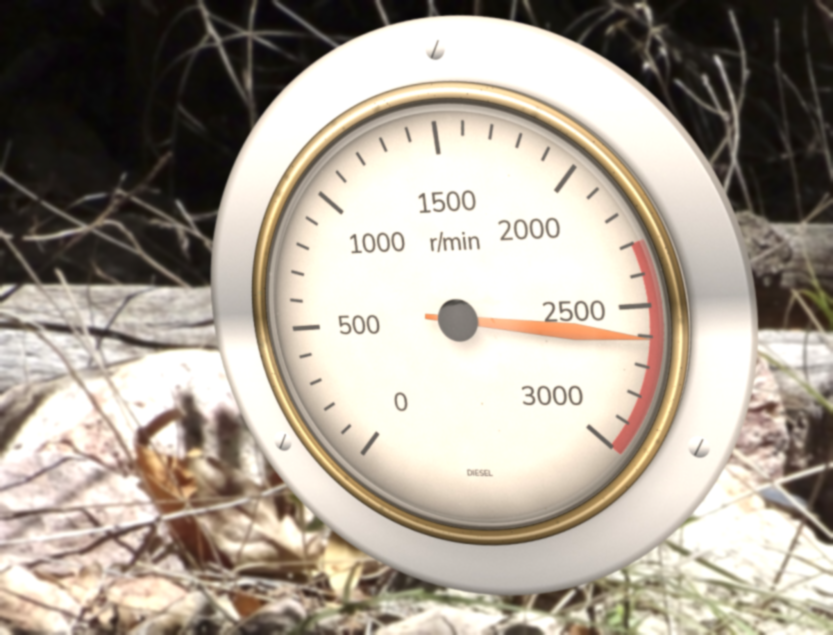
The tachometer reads 2600 rpm
